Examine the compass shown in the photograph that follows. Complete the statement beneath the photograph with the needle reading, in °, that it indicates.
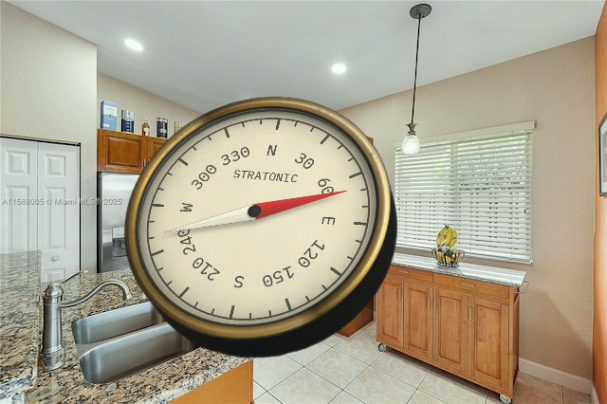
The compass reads 70 °
